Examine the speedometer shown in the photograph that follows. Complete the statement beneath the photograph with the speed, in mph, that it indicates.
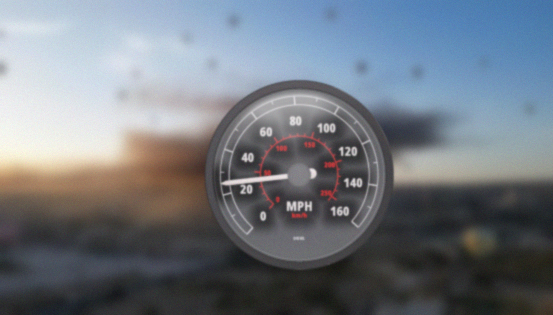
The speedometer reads 25 mph
